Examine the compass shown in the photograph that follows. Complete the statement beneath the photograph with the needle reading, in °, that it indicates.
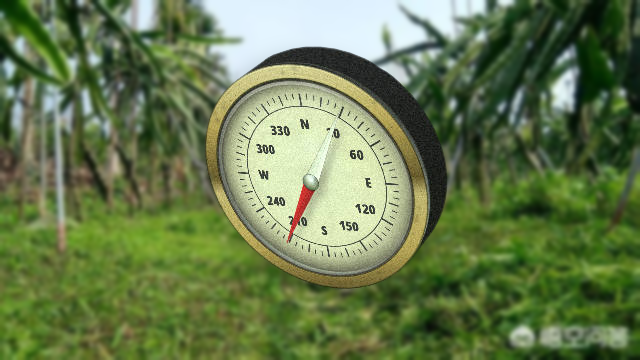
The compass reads 210 °
